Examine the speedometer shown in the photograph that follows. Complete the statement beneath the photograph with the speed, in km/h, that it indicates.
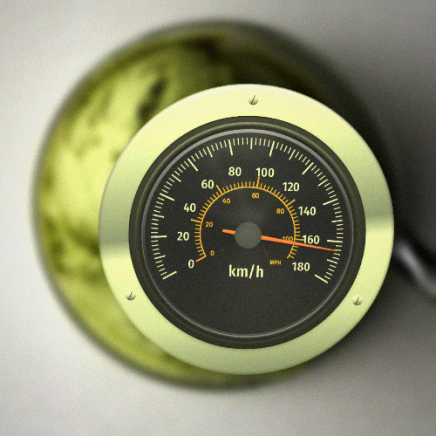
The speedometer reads 164 km/h
